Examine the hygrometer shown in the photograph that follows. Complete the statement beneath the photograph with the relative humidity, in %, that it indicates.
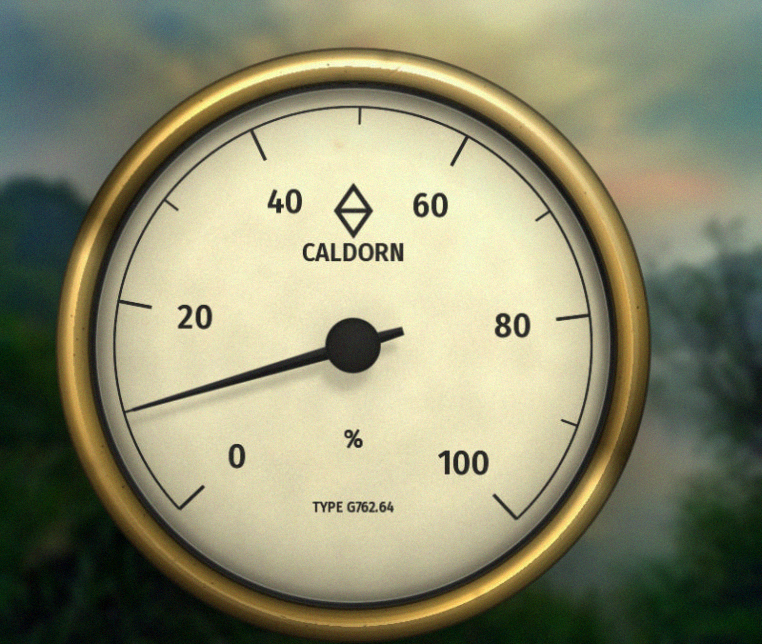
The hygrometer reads 10 %
